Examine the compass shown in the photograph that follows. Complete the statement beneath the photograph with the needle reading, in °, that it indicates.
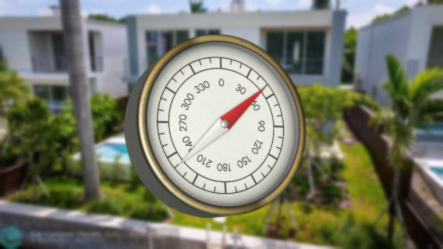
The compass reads 50 °
